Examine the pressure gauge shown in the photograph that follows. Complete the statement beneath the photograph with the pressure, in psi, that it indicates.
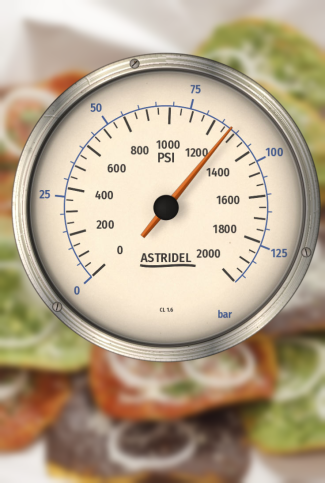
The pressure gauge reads 1275 psi
